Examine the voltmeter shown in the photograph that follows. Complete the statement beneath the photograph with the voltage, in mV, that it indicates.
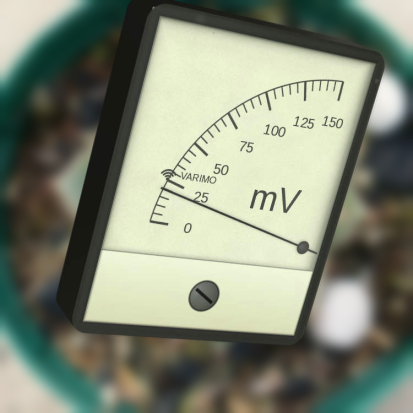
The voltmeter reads 20 mV
